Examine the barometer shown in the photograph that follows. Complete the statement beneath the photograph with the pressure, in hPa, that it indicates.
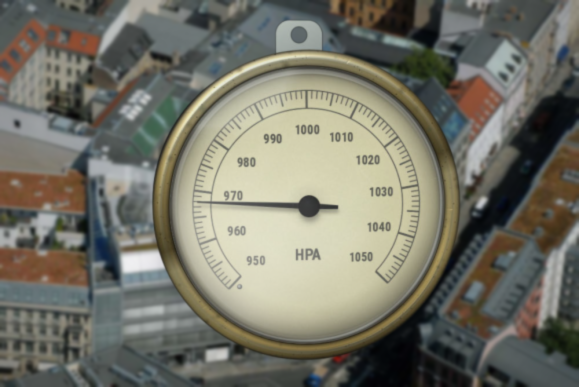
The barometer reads 968 hPa
